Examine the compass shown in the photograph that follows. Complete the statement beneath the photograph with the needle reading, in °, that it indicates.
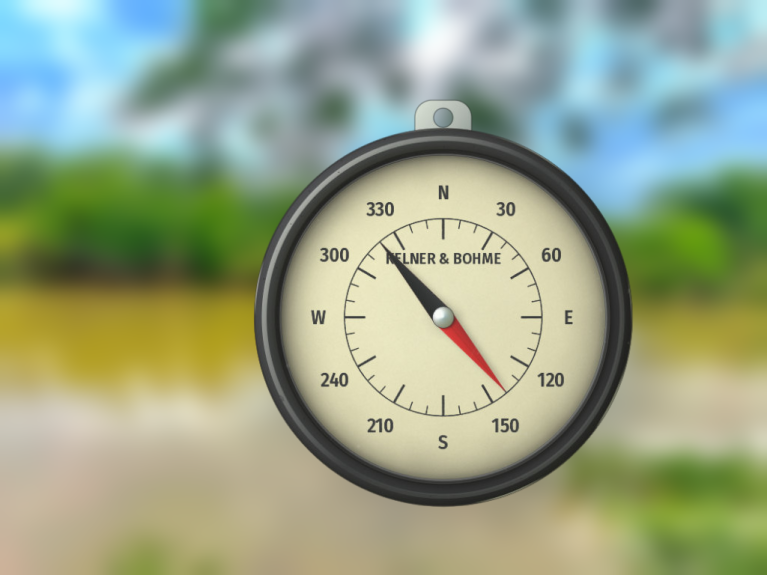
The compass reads 140 °
